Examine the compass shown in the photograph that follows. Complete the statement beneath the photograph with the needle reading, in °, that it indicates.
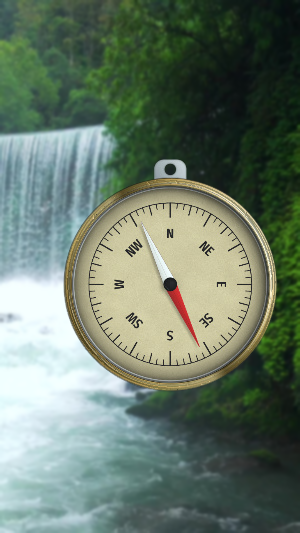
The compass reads 155 °
